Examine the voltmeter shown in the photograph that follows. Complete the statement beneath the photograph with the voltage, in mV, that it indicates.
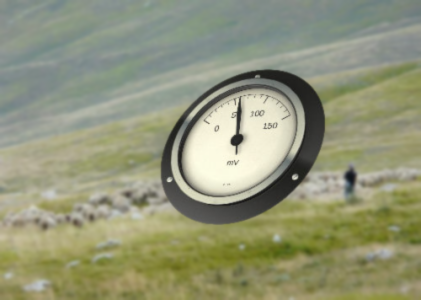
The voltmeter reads 60 mV
